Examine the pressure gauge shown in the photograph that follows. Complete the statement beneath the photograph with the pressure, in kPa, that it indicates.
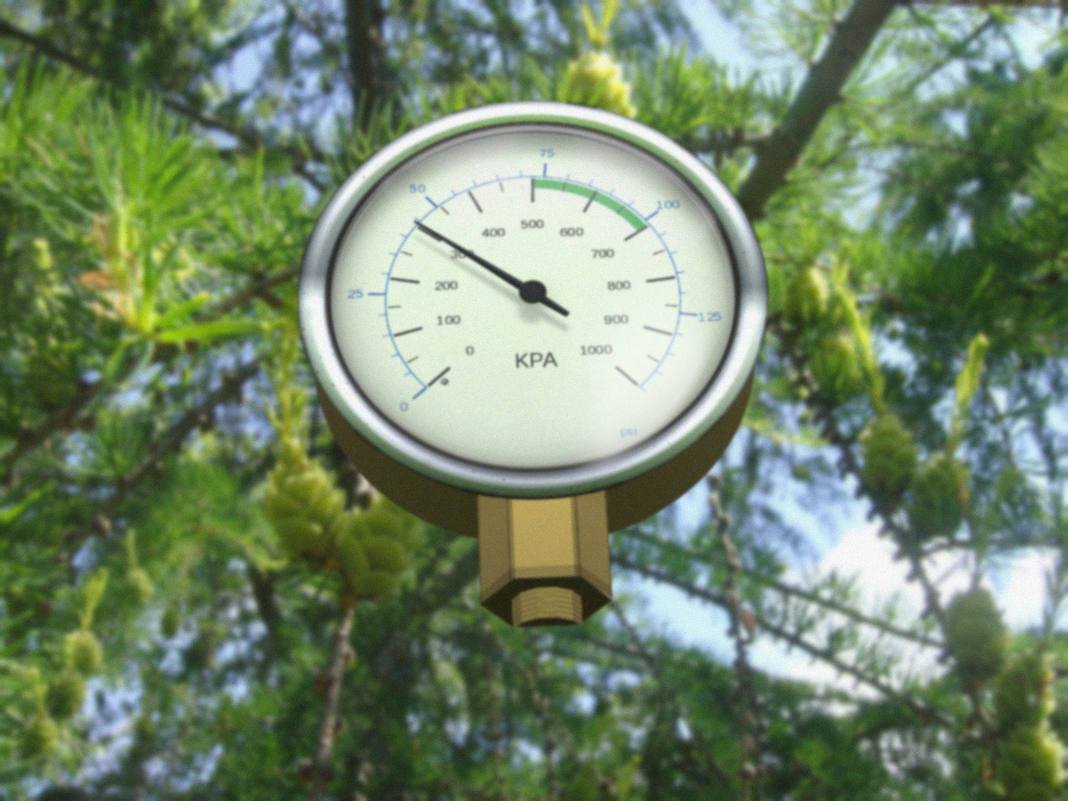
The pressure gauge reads 300 kPa
